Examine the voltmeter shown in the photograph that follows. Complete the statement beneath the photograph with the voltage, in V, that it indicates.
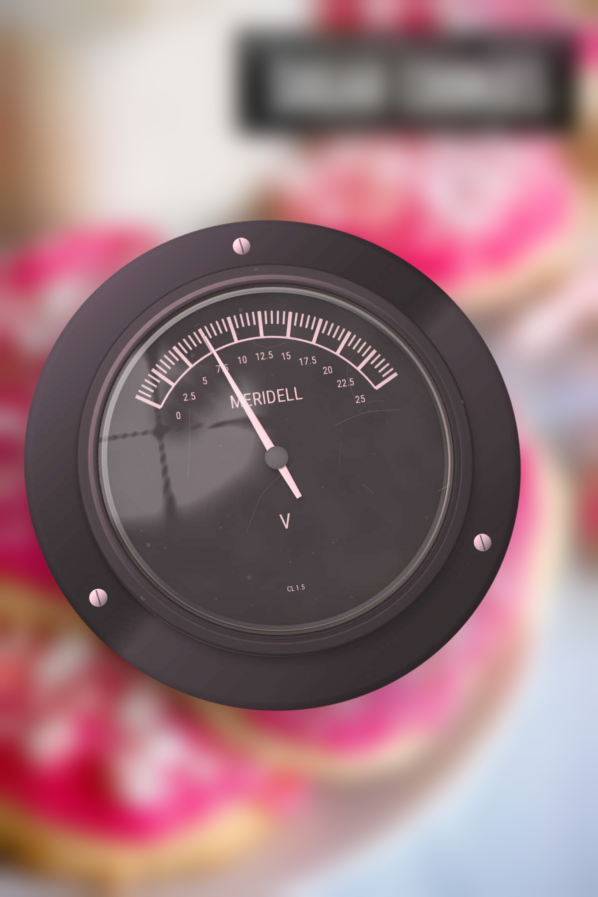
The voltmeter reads 7.5 V
